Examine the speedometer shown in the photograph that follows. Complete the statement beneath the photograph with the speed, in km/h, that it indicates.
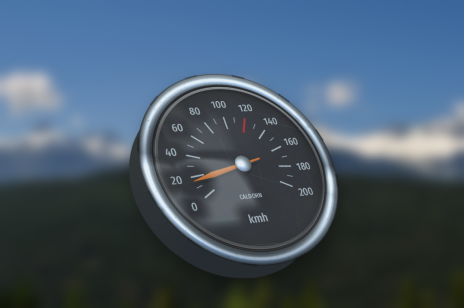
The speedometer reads 15 km/h
